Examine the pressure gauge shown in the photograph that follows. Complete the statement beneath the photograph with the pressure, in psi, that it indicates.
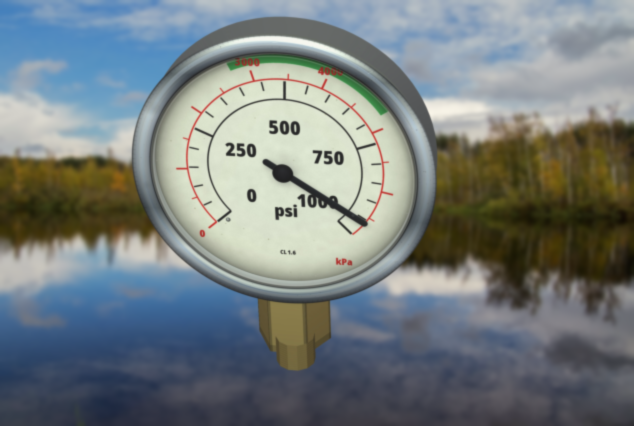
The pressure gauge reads 950 psi
